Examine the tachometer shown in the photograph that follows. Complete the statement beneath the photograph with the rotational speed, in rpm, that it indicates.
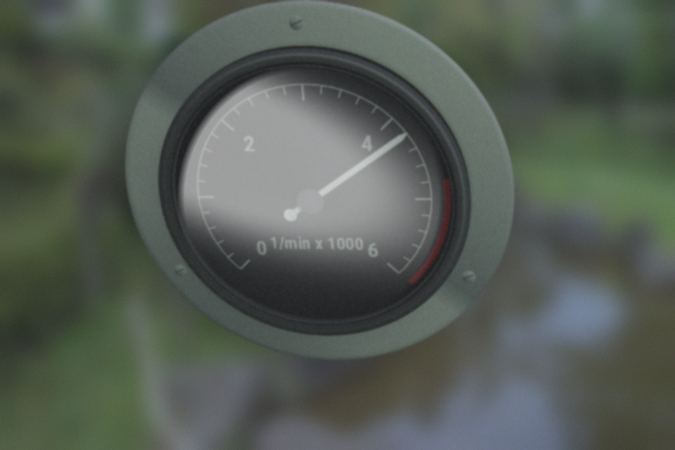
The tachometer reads 4200 rpm
